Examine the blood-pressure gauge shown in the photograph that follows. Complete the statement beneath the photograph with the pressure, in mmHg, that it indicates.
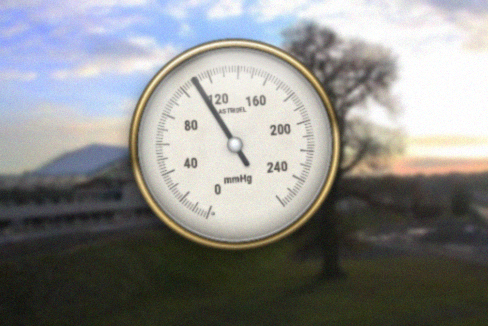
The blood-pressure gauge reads 110 mmHg
